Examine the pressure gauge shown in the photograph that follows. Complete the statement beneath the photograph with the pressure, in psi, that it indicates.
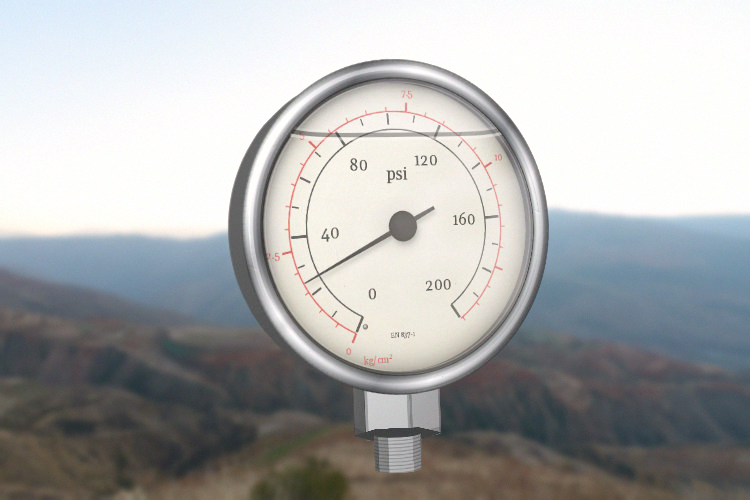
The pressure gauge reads 25 psi
